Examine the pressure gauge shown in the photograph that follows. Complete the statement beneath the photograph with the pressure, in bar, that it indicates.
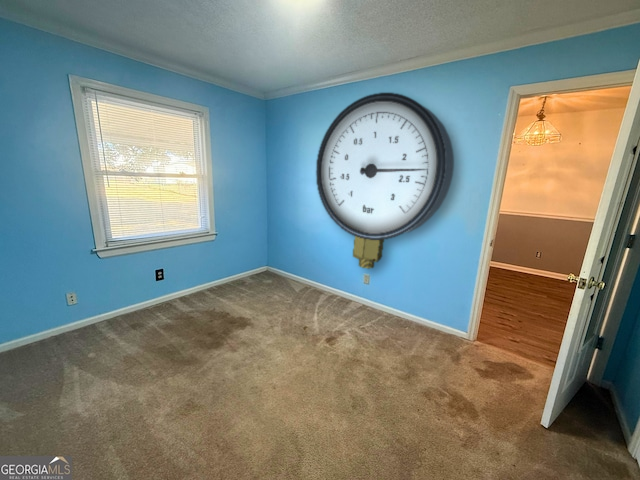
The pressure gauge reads 2.3 bar
